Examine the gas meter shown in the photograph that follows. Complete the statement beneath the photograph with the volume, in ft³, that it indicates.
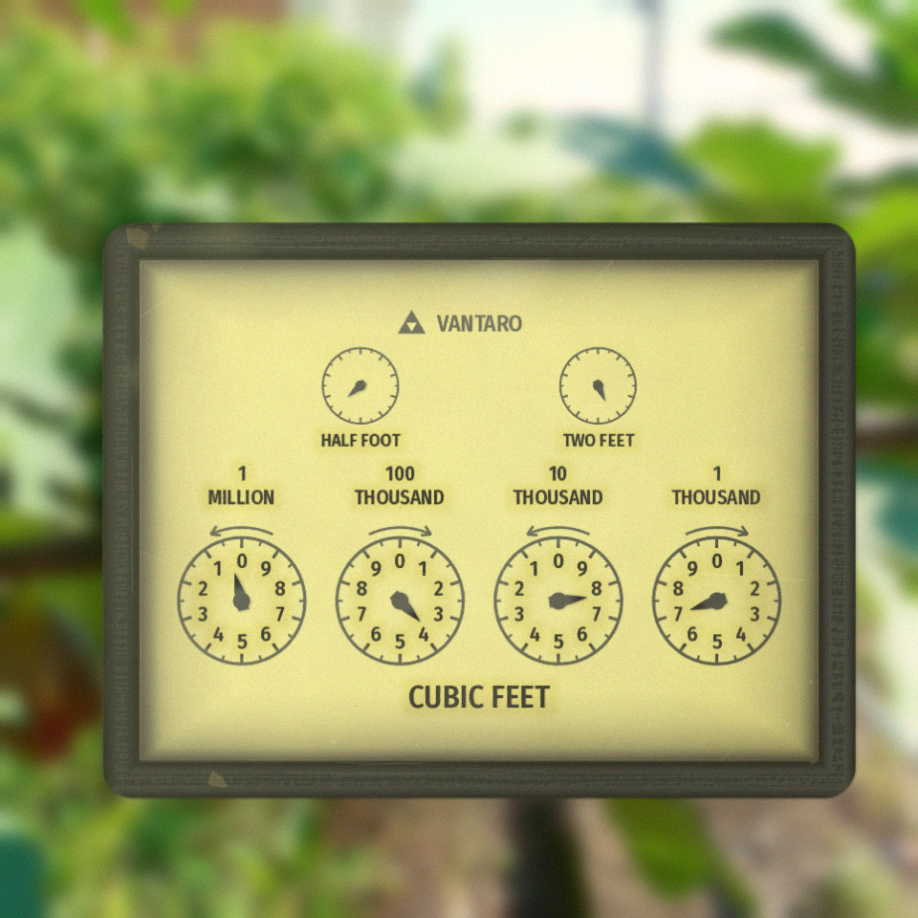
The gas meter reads 37700 ft³
